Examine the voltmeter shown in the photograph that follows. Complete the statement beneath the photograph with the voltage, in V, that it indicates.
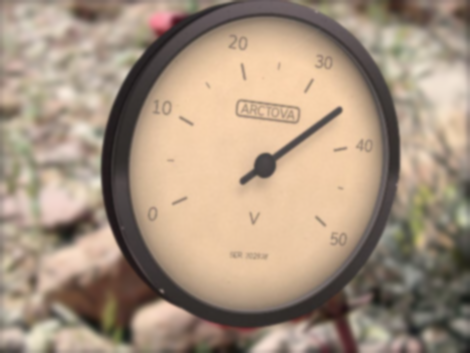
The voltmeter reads 35 V
